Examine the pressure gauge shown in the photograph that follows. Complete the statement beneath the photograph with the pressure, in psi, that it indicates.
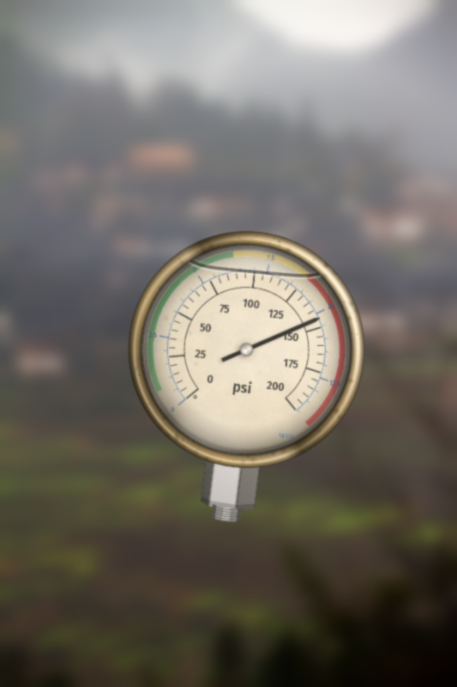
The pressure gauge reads 145 psi
